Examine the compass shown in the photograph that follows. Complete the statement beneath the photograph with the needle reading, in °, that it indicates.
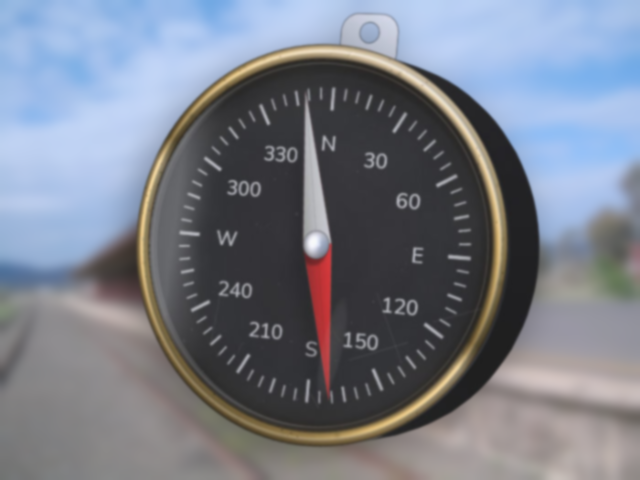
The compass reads 170 °
